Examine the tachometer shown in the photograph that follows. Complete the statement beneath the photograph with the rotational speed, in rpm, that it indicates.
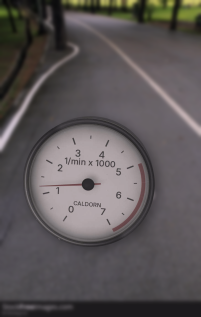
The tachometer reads 1250 rpm
